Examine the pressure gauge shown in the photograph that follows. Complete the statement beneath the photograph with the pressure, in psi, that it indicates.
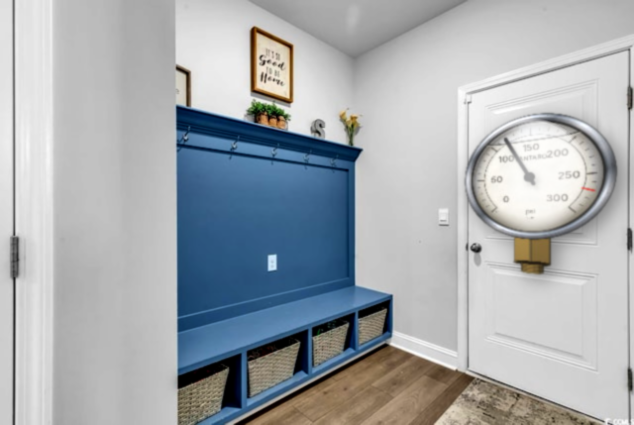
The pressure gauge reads 120 psi
